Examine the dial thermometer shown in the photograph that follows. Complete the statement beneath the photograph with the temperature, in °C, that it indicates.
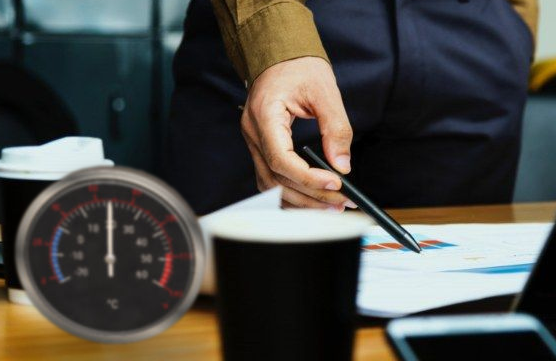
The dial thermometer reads 20 °C
